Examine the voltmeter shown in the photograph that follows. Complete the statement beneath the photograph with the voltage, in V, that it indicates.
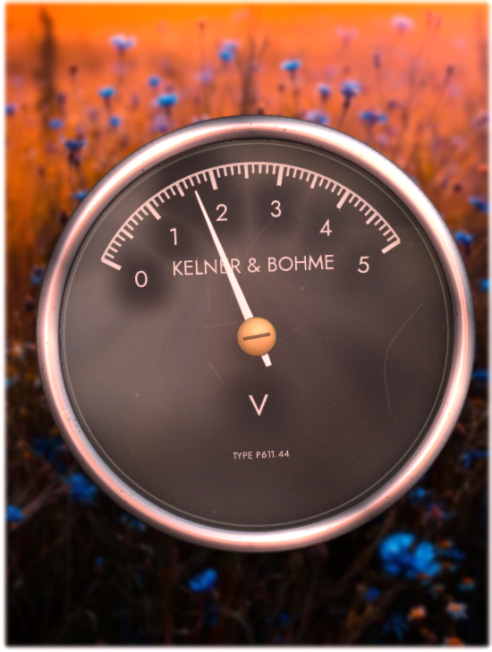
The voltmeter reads 1.7 V
